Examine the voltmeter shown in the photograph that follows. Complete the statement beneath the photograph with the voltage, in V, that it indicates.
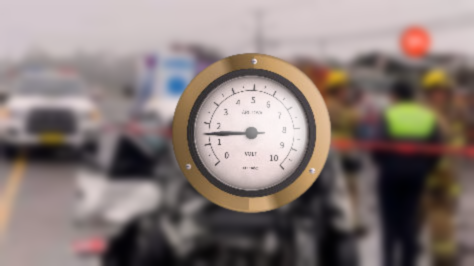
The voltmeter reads 1.5 V
